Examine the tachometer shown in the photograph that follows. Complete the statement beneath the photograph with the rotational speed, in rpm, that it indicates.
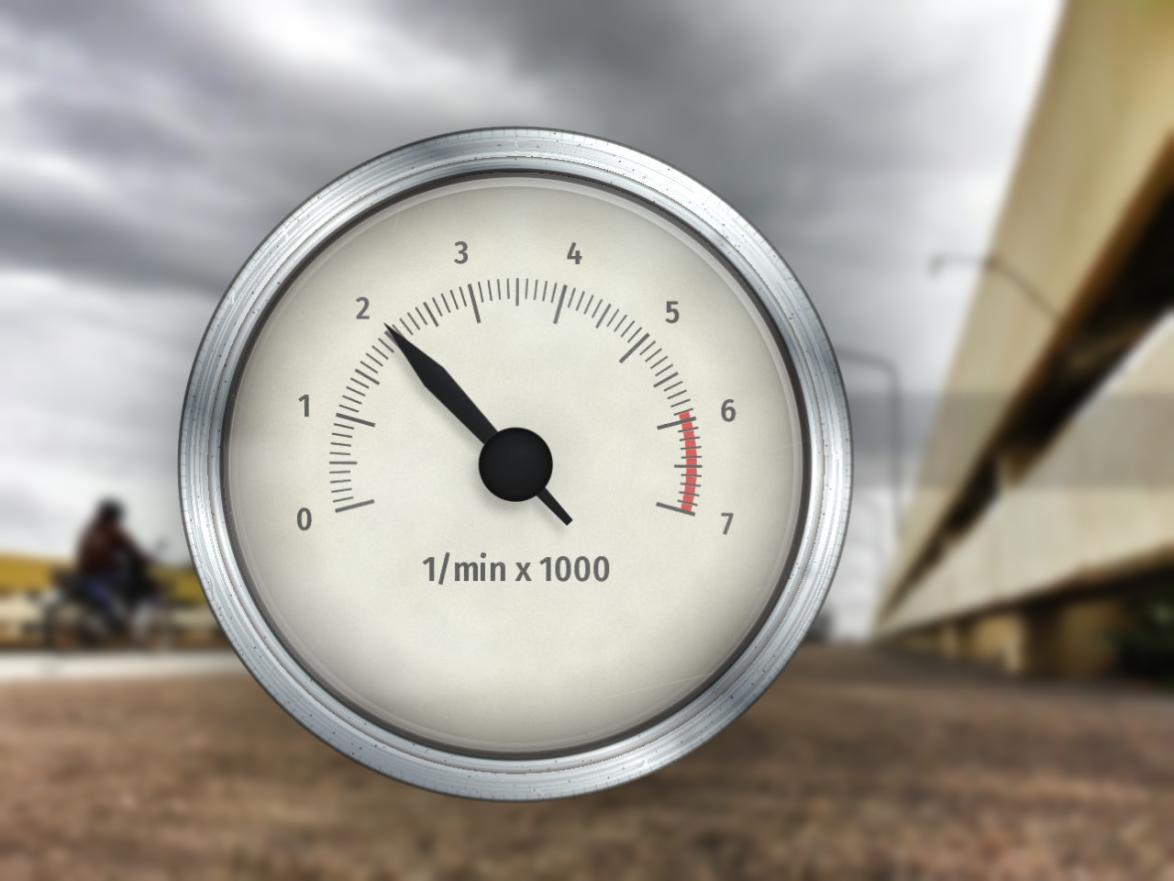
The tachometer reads 2050 rpm
